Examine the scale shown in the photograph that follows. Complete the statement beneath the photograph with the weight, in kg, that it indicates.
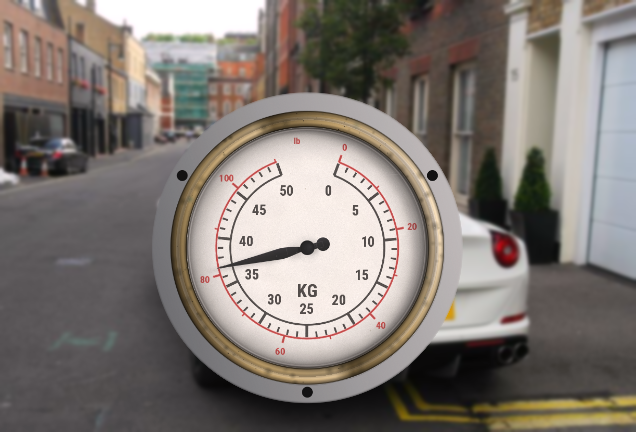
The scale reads 37 kg
